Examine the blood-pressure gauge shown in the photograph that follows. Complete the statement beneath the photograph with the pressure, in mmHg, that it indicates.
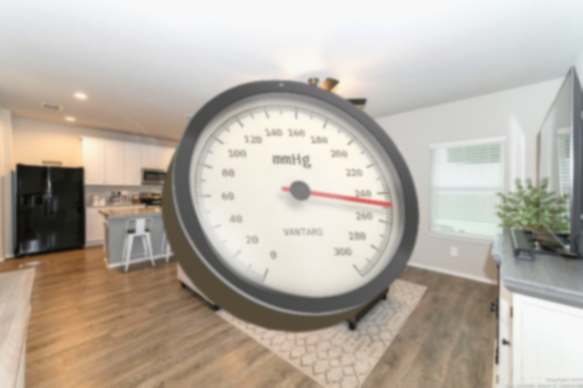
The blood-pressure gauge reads 250 mmHg
